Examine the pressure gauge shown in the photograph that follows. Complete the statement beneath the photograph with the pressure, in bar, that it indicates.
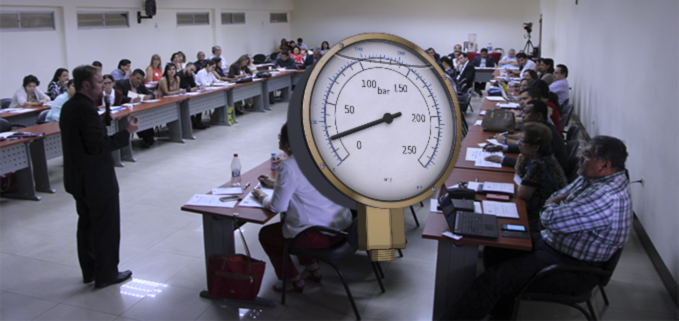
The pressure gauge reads 20 bar
